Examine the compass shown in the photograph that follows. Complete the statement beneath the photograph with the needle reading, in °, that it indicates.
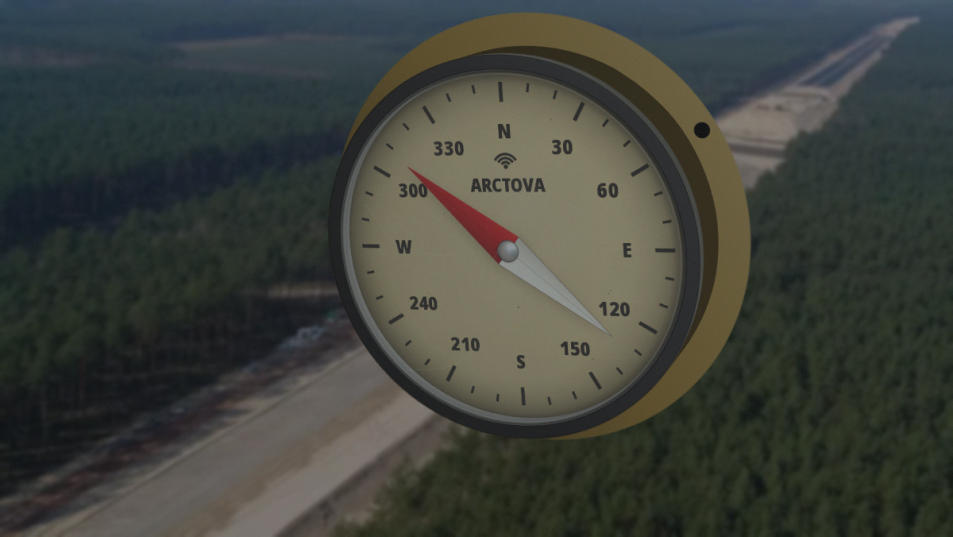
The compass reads 310 °
